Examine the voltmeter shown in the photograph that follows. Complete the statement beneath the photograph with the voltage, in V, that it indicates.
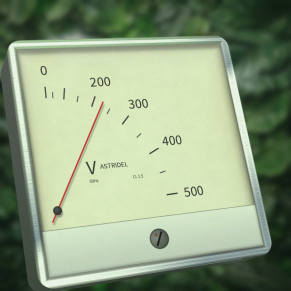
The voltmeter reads 225 V
